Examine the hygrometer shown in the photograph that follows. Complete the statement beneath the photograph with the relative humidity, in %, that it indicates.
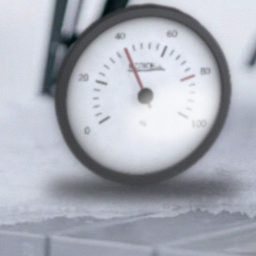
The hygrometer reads 40 %
